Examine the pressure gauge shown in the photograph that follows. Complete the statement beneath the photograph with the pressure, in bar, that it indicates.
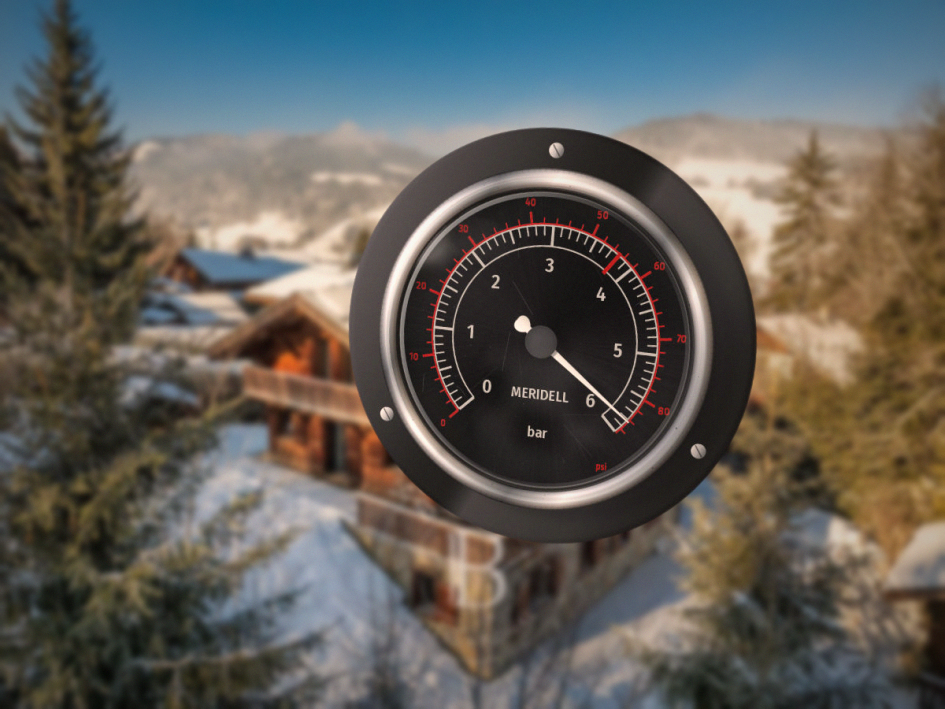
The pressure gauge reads 5.8 bar
